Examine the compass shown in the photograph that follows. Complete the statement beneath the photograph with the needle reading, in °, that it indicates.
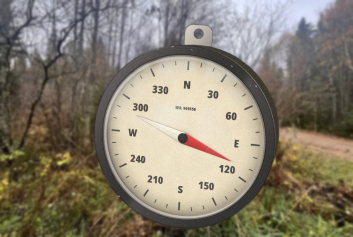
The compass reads 110 °
